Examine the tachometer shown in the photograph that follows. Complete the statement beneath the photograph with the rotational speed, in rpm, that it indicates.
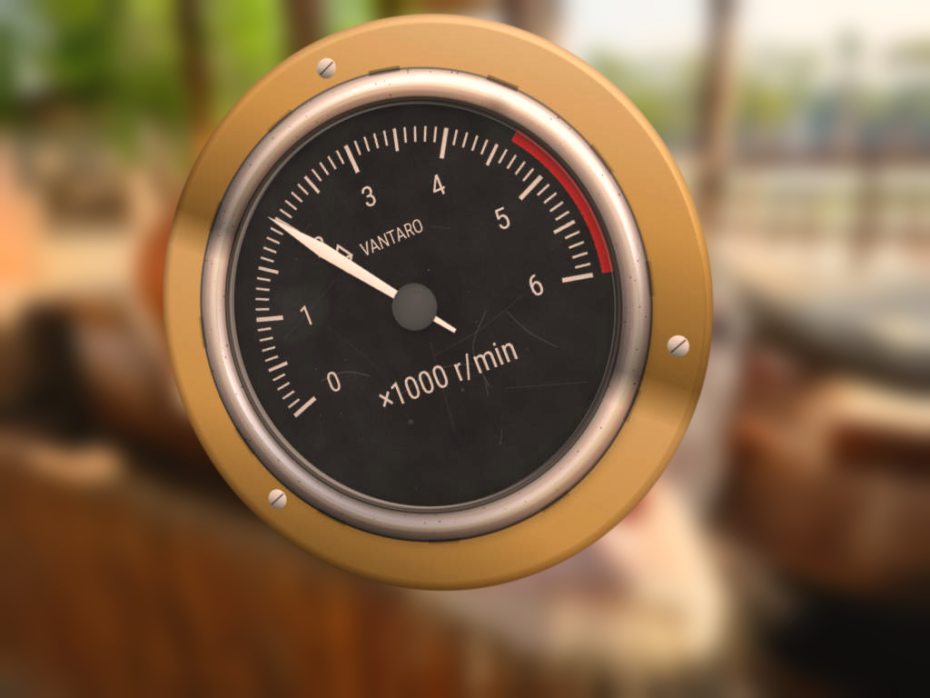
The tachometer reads 2000 rpm
